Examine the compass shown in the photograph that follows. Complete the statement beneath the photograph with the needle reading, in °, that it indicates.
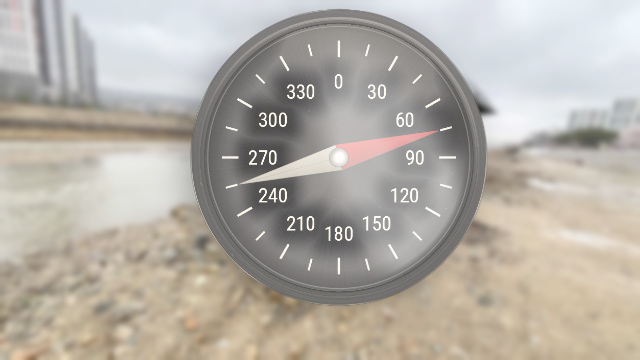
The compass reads 75 °
